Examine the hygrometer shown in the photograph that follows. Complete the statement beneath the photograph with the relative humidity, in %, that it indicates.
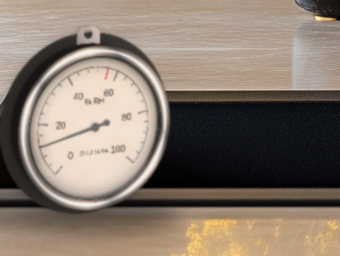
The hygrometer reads 12 %
